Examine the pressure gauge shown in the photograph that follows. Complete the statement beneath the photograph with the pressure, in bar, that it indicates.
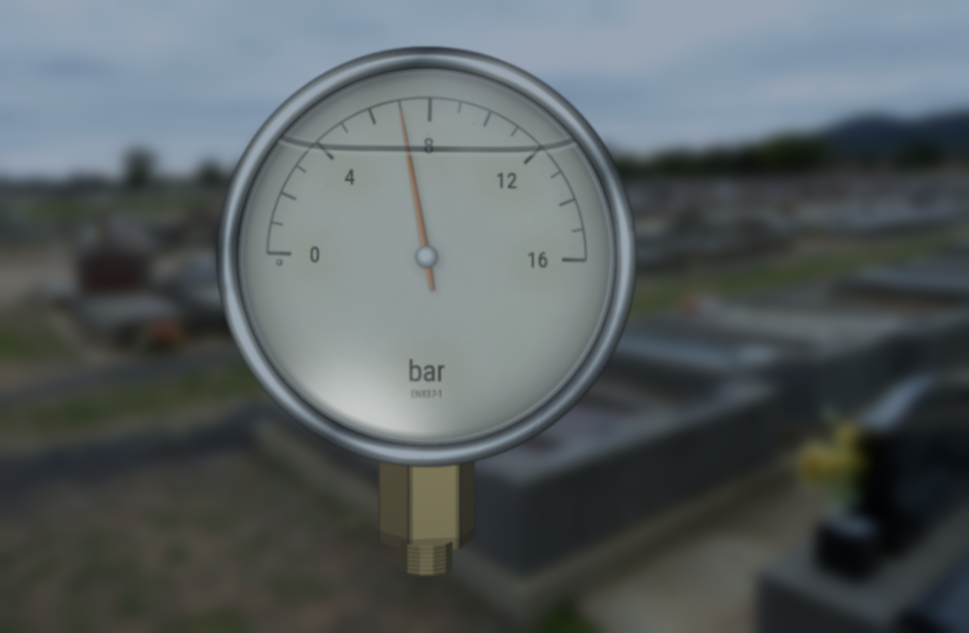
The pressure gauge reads 7 bar
